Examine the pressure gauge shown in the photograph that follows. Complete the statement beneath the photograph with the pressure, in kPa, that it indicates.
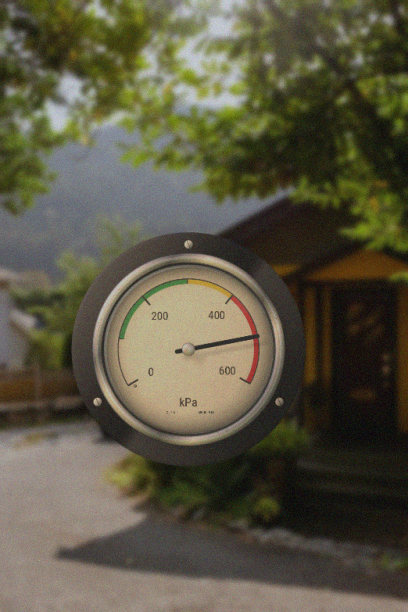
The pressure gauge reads 500 kPa
